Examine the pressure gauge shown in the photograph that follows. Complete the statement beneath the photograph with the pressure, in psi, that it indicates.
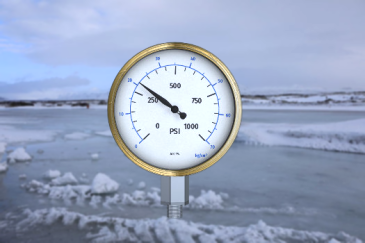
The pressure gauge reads 300 psi
